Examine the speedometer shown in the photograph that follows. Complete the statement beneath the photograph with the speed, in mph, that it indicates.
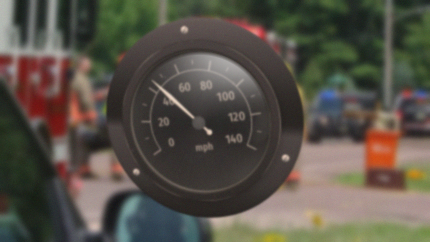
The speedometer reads 45 mph
